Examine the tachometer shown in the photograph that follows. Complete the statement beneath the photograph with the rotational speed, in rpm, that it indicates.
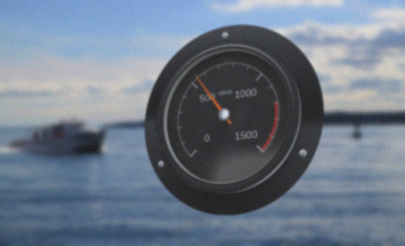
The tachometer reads 550 rpm
